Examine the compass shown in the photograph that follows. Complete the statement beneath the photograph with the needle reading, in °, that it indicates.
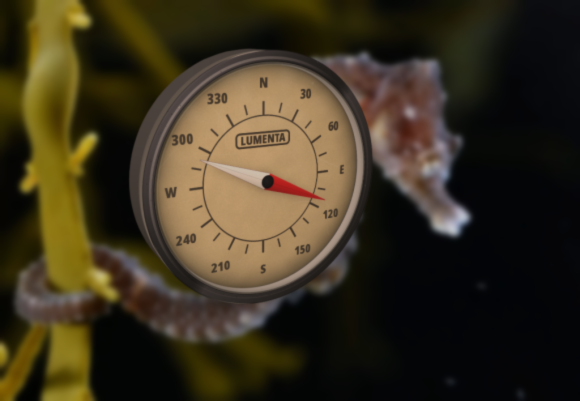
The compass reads 112.5 °
